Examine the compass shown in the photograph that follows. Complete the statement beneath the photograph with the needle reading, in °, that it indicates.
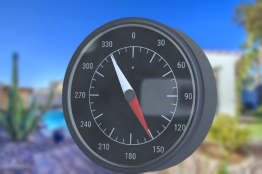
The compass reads 150 °
